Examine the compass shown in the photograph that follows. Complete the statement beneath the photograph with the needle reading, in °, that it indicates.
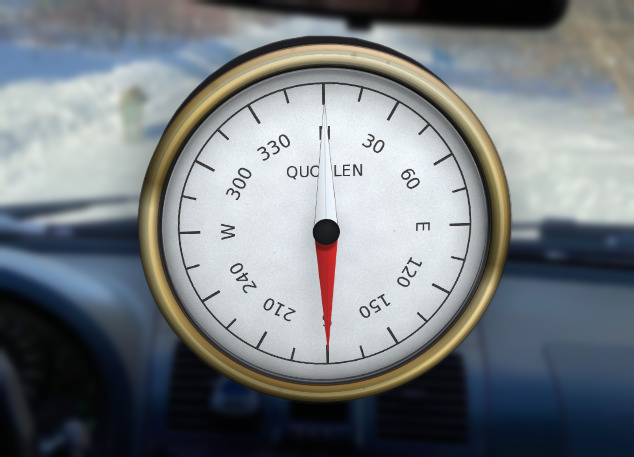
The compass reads 180 °
